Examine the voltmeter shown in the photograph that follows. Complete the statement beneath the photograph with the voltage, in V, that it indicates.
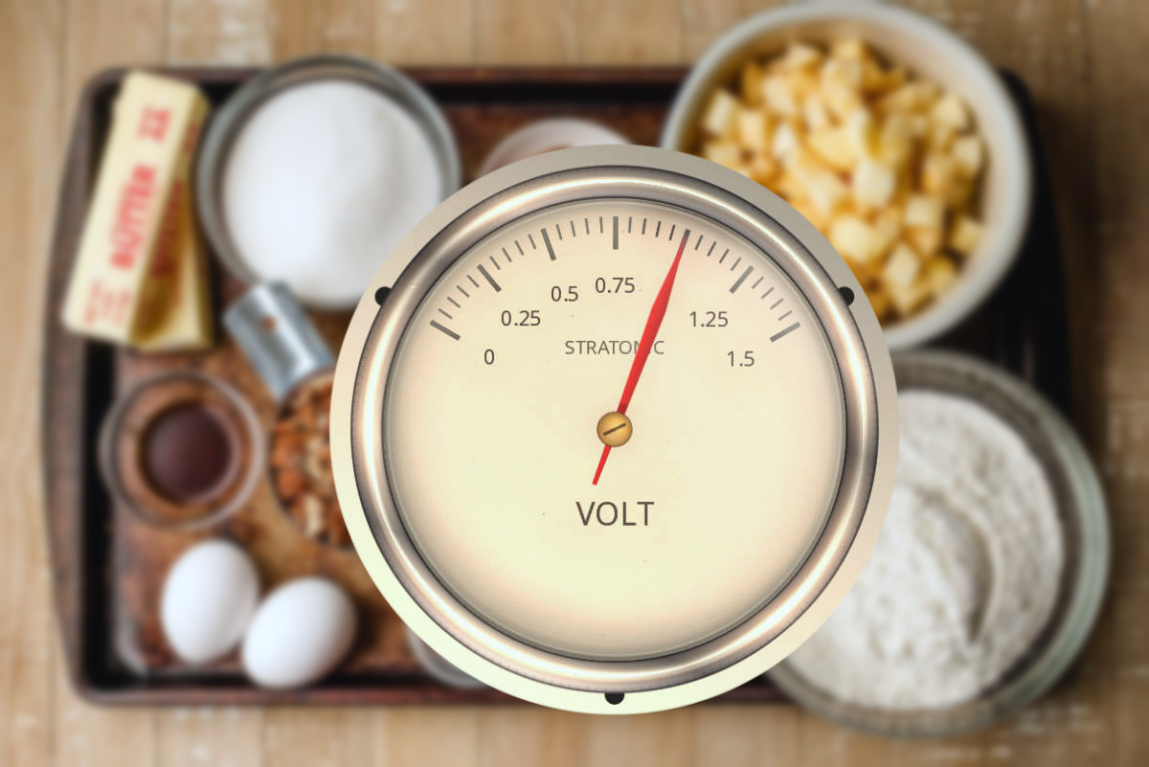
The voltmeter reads 1 V
